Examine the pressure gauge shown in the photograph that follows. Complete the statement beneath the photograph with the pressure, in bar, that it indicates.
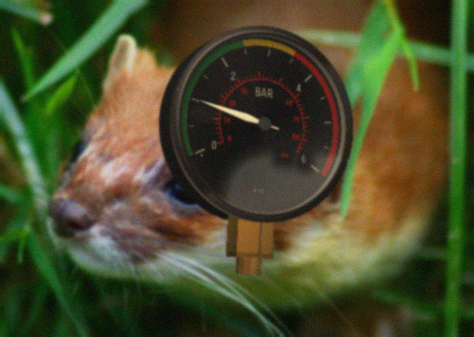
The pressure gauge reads 1 bar
